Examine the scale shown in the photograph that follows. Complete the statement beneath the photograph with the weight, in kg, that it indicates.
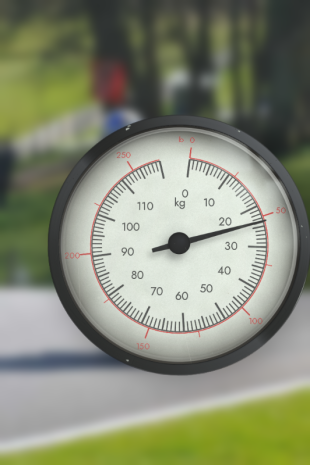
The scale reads 24 kg
